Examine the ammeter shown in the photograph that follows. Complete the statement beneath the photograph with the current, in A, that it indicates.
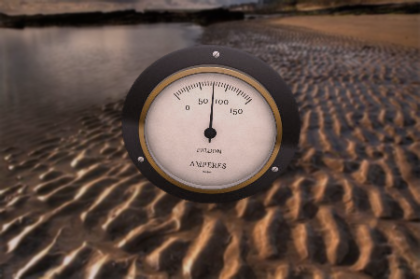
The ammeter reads 75 A
